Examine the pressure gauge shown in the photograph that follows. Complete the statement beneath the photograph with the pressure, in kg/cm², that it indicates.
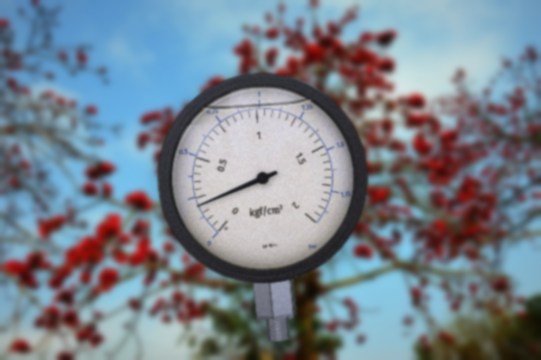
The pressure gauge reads 0.2 kg/cm²
